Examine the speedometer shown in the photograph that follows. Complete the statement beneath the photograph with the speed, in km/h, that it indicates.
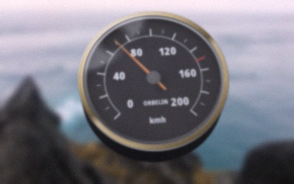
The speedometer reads 70 km/h
